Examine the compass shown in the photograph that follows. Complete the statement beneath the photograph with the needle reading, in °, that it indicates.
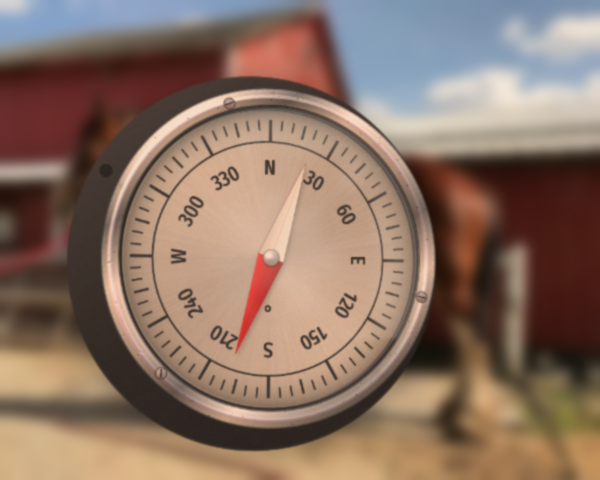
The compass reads 200 °
